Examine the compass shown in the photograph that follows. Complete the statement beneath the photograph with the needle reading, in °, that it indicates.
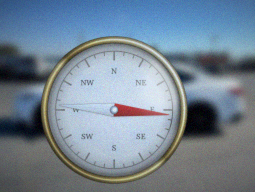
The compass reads 95 °
